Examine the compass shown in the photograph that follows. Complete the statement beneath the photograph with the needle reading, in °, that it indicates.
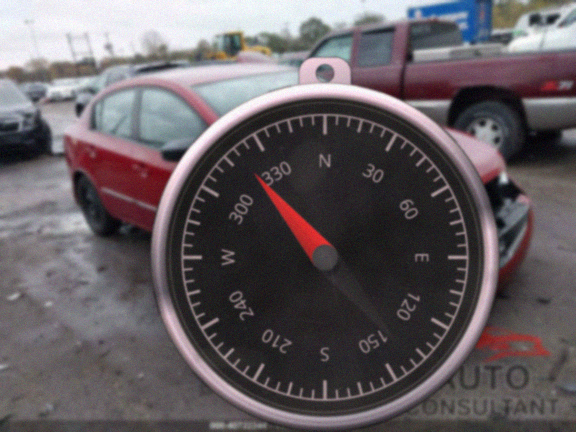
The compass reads 320 °
